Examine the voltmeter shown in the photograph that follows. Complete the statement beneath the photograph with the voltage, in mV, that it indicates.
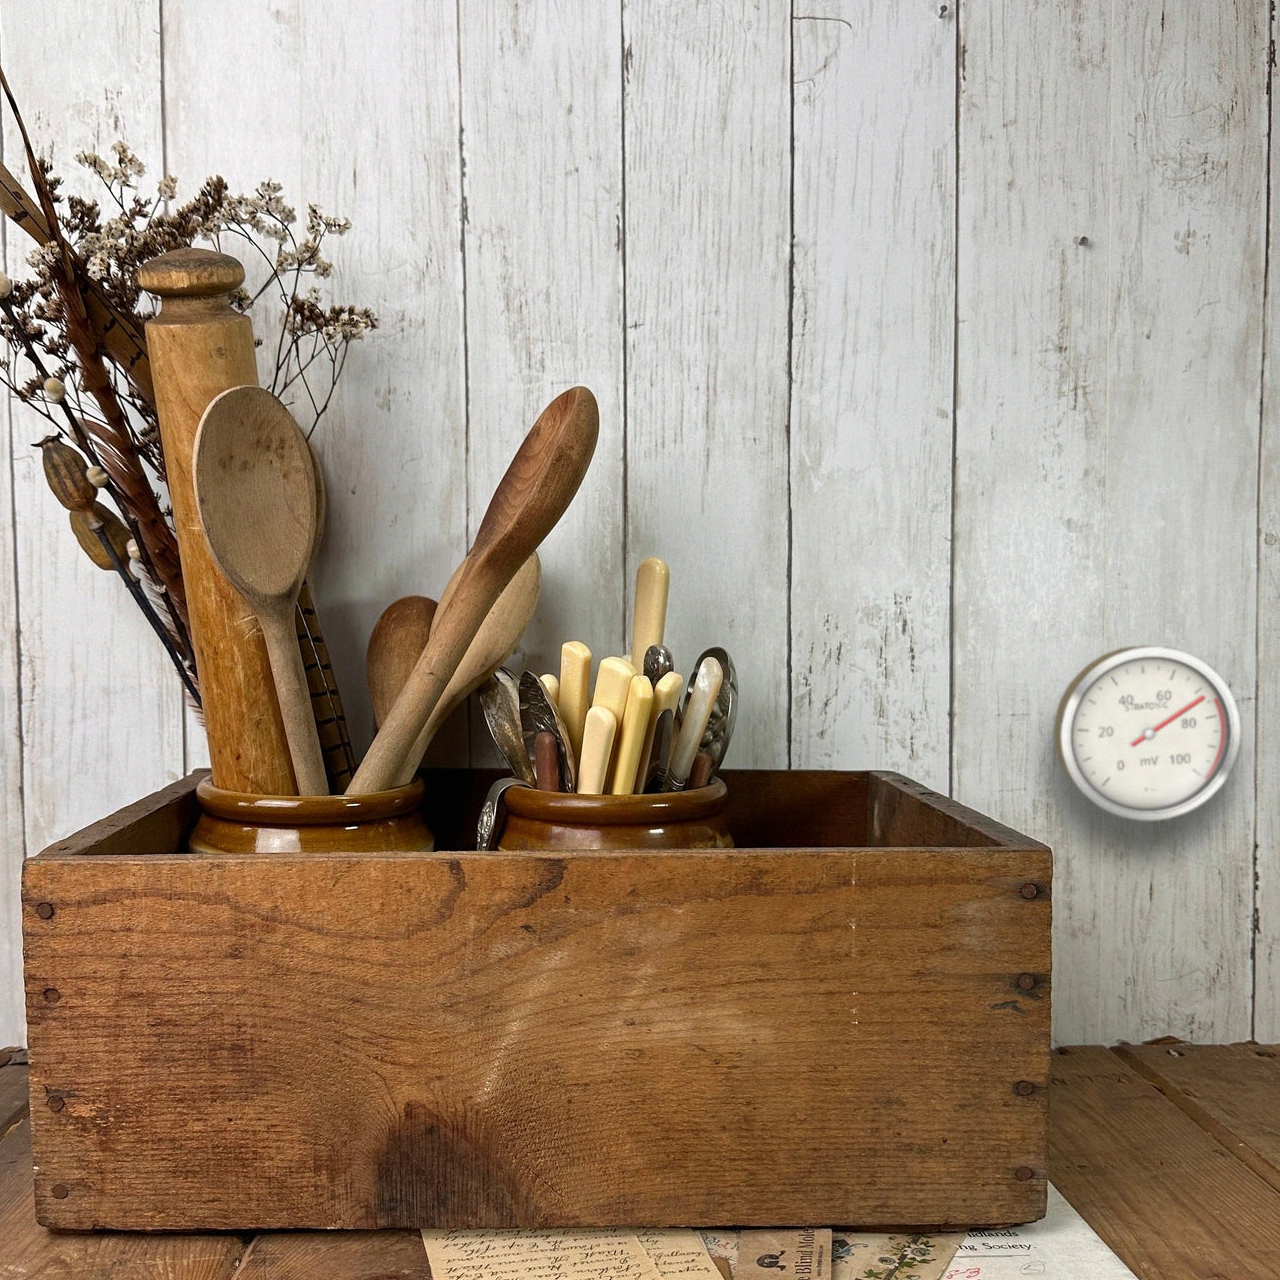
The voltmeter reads 72.5 mV
